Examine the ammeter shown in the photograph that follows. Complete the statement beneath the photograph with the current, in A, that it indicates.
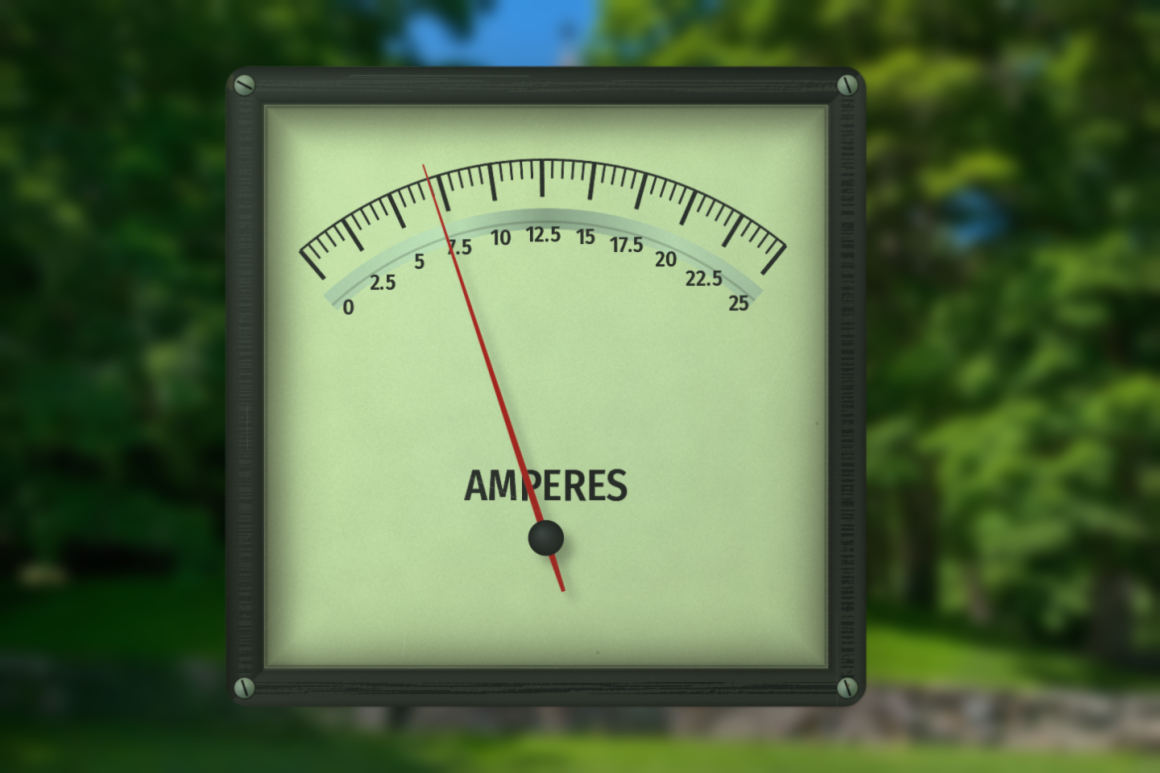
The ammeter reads 7 A
